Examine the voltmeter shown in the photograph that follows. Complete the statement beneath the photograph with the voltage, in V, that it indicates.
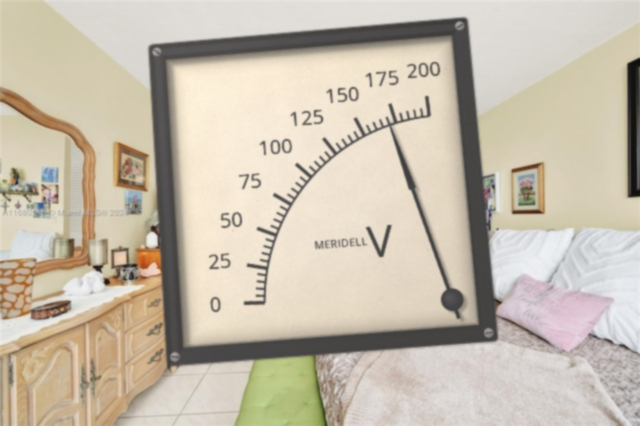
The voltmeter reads 170 V
